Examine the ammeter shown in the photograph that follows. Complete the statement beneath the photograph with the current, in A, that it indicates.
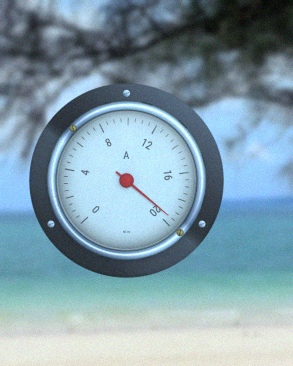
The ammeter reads 19.5 A
